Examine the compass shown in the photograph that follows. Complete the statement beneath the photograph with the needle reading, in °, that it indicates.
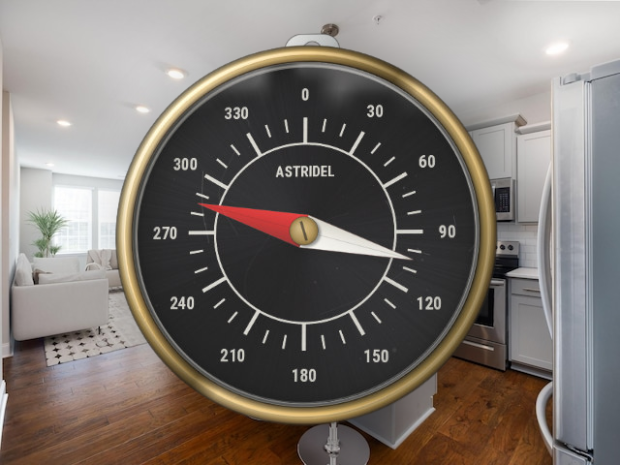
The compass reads 285 °
